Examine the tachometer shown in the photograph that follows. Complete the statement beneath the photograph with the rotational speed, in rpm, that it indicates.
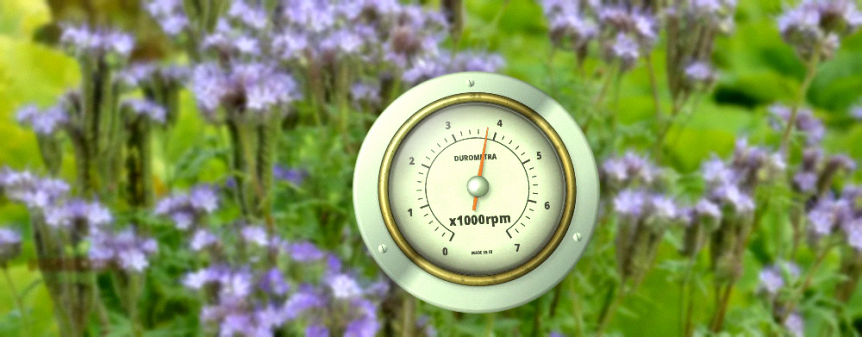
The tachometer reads 3800 rpm
